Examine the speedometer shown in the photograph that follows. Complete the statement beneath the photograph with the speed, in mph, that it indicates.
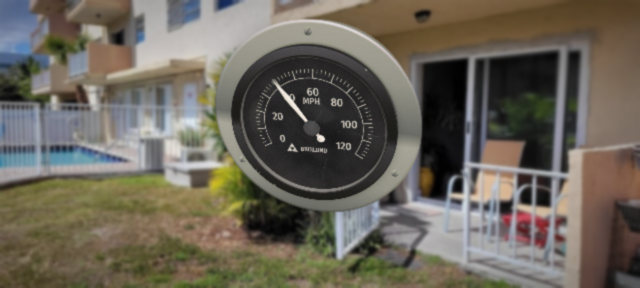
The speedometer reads 40 mph
